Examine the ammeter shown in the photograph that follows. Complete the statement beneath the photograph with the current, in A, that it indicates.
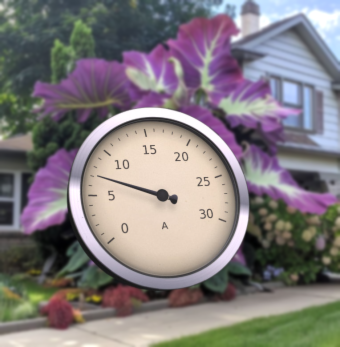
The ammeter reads 7 A
